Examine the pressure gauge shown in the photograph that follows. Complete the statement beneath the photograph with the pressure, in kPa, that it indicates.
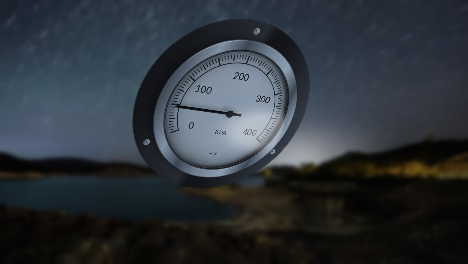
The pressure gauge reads 50 kPa
